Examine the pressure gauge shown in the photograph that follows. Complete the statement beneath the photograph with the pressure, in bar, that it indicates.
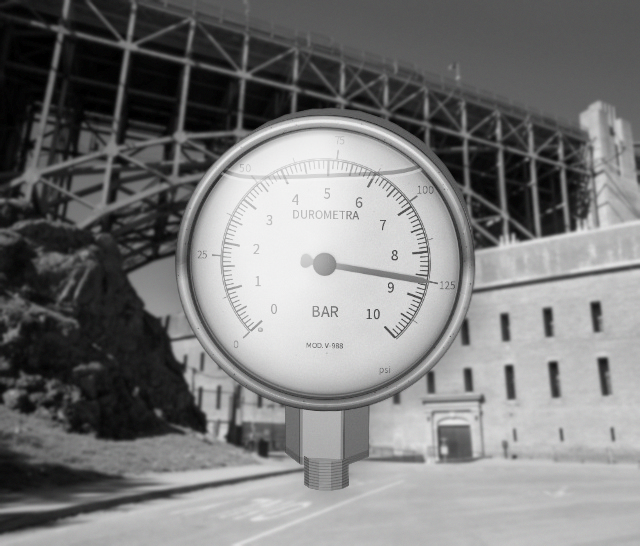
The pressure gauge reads 8.6 bar
